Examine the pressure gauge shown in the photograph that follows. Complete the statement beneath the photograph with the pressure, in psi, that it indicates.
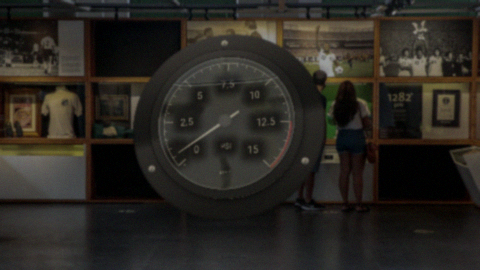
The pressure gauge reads 0.5 psi
